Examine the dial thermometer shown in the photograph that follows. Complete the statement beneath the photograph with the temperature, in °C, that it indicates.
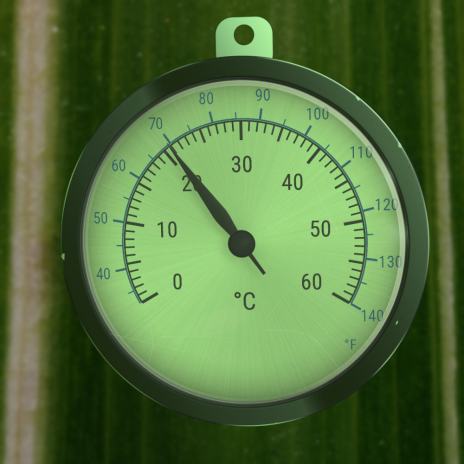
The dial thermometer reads 21 °C
